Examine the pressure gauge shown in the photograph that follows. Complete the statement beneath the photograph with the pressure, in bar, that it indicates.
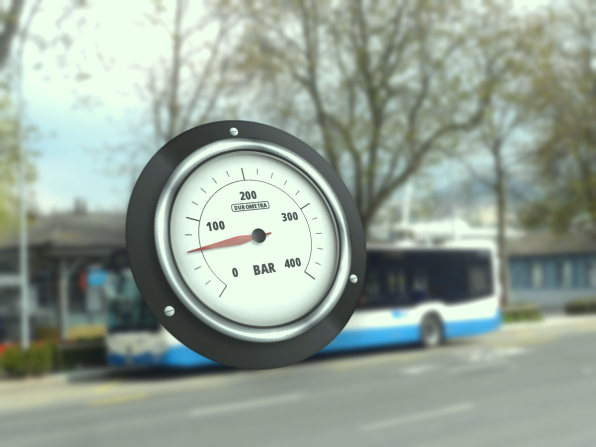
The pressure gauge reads 60 bar
